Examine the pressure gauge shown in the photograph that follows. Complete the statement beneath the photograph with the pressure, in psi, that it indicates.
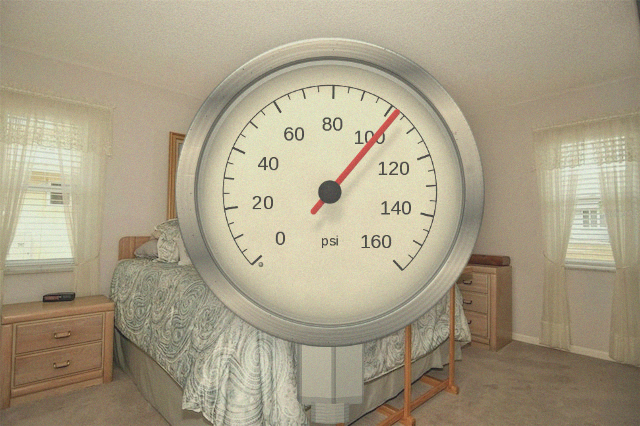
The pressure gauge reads 102.5 psi
